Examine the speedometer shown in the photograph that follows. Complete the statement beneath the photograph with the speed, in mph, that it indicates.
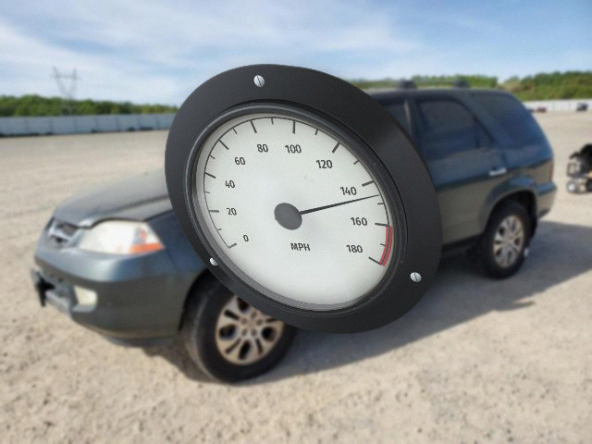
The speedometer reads 145 mph
